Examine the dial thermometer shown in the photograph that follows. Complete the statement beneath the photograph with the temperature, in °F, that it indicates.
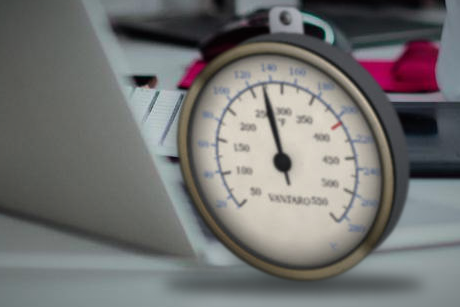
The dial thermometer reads 275 °F
